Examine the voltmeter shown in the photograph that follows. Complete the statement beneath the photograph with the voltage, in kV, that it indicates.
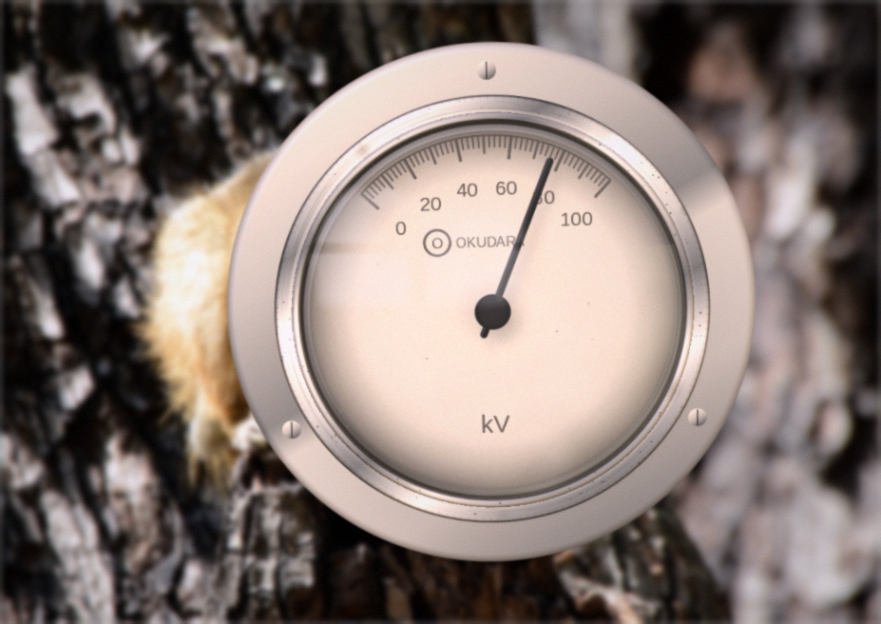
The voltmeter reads 76 kV
